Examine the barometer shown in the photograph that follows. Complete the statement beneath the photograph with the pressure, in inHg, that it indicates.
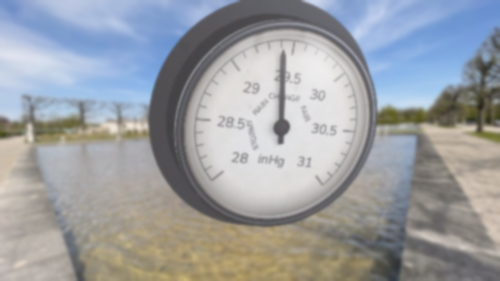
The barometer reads 29.4 inHg
